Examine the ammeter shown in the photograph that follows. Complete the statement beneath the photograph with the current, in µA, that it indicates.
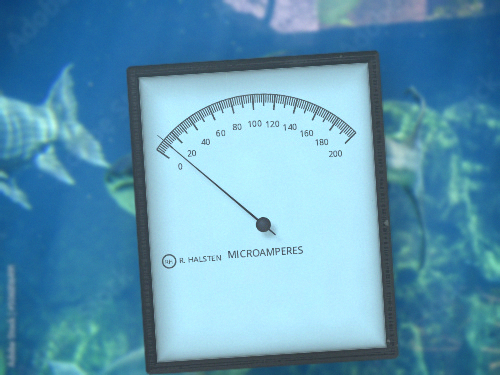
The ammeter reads 10 µA
